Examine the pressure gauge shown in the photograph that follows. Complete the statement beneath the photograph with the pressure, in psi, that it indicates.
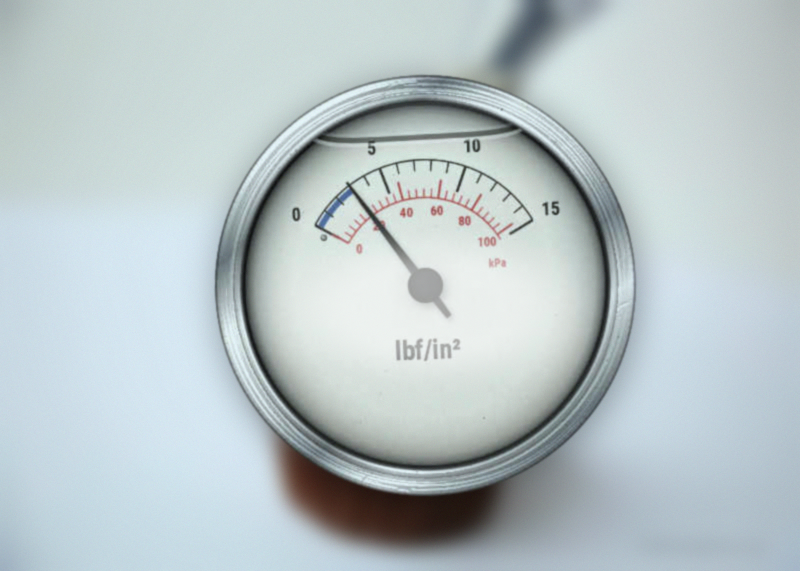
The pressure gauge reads 3 psi
